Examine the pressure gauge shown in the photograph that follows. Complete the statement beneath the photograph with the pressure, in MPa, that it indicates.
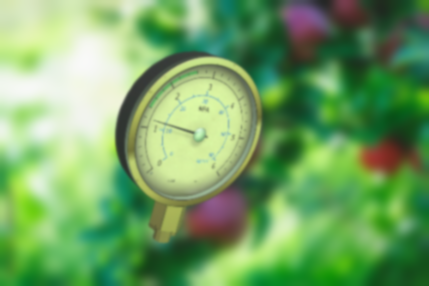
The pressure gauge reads 1.2 MPa
